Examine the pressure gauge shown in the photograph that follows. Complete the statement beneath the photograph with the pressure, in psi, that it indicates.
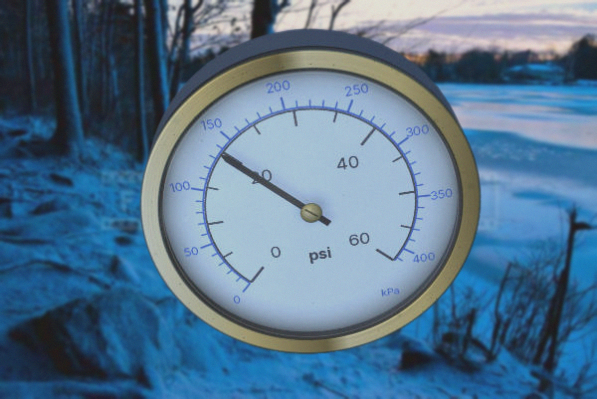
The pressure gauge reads 20 psi
